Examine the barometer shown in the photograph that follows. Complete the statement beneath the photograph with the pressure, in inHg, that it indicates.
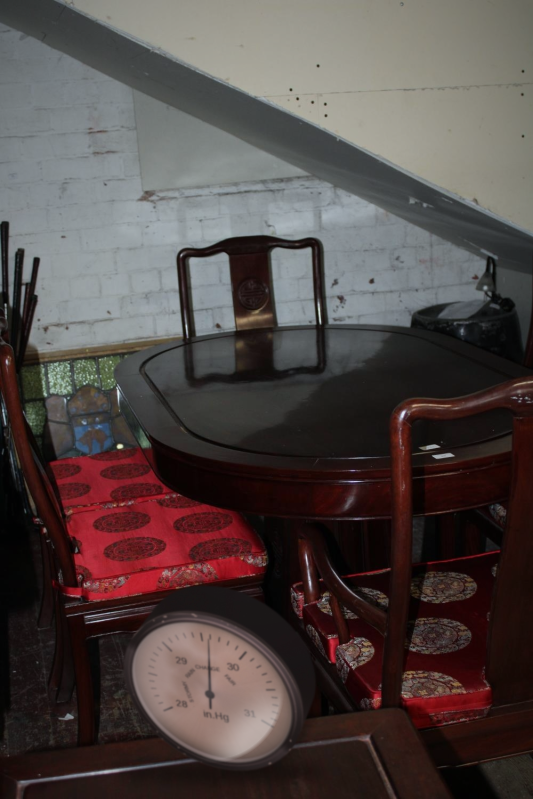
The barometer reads 29.6 inHg
